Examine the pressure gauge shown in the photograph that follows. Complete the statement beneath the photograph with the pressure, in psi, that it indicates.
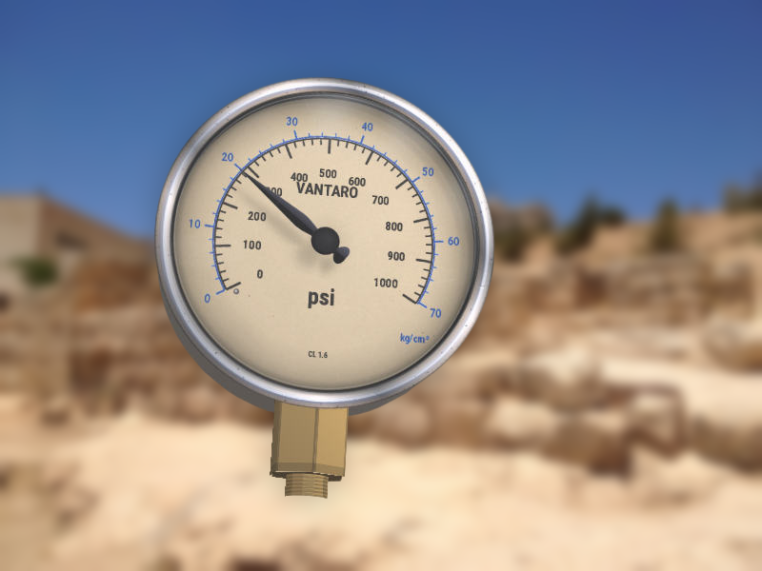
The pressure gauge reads 280 psi
